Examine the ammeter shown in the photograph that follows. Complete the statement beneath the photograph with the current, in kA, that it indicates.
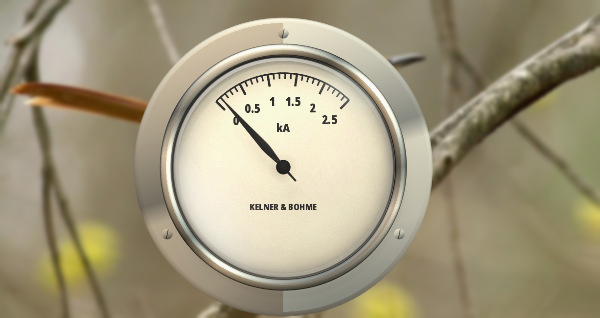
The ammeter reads 0.1 kA
